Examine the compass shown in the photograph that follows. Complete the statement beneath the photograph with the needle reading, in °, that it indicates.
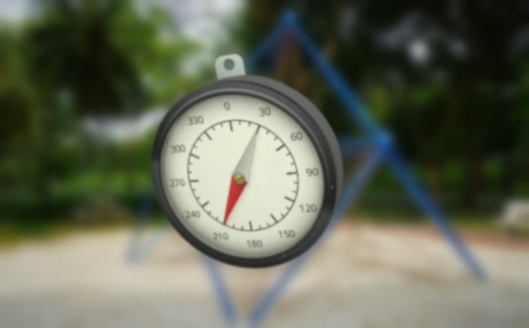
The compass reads 210 °
